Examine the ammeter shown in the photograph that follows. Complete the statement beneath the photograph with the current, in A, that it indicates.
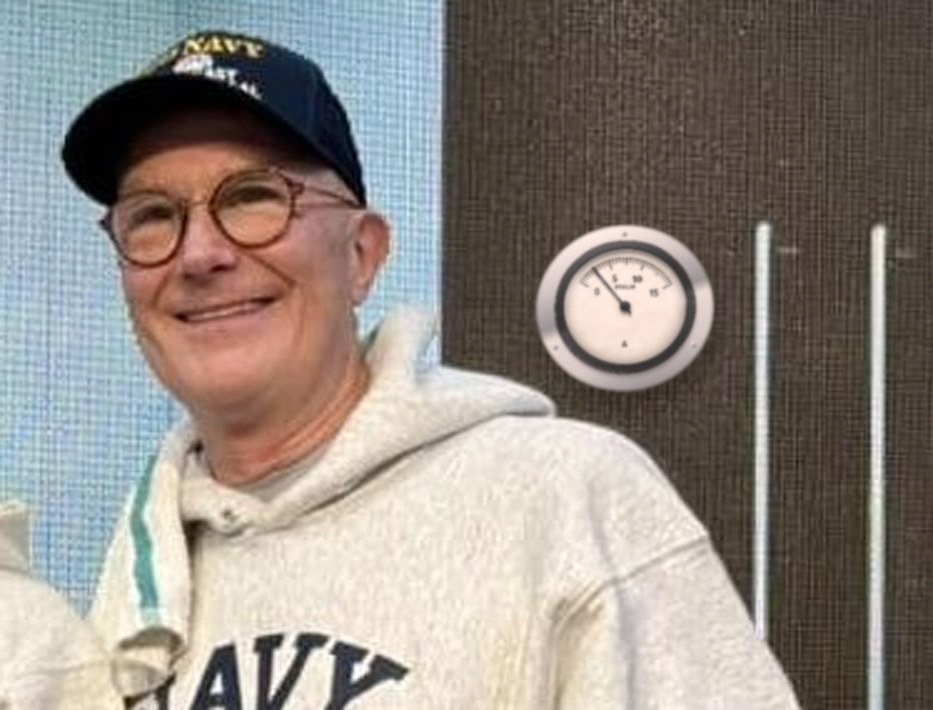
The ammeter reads 2.5 A
